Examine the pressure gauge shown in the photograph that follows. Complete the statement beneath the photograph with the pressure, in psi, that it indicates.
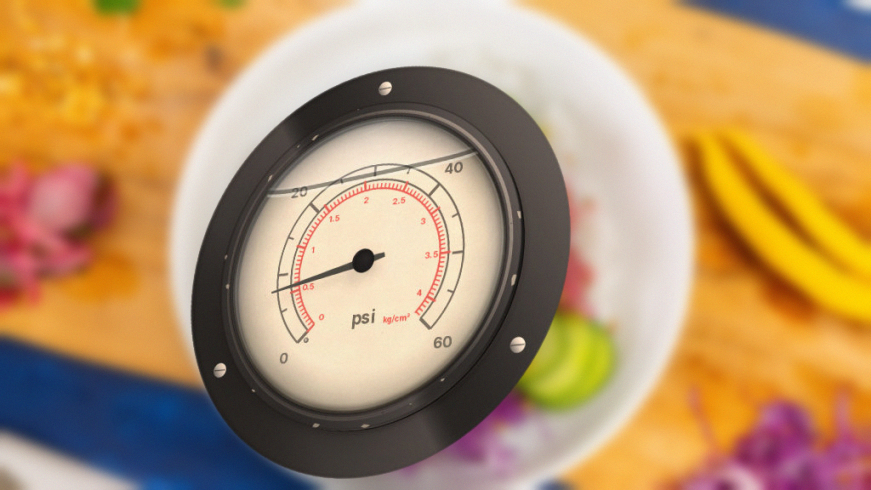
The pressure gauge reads 7.5 psi
